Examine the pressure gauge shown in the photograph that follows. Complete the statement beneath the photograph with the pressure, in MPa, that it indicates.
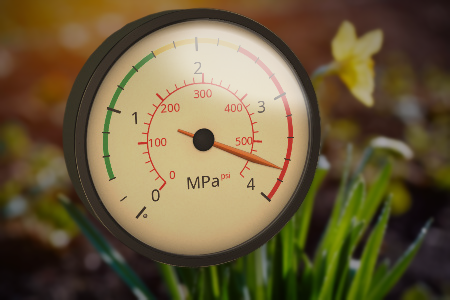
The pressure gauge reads 3.7 MPa
